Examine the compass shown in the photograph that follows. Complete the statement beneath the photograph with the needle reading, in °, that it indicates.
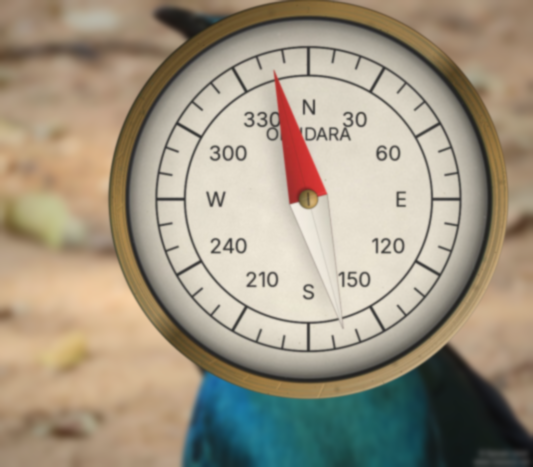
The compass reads 345 °
